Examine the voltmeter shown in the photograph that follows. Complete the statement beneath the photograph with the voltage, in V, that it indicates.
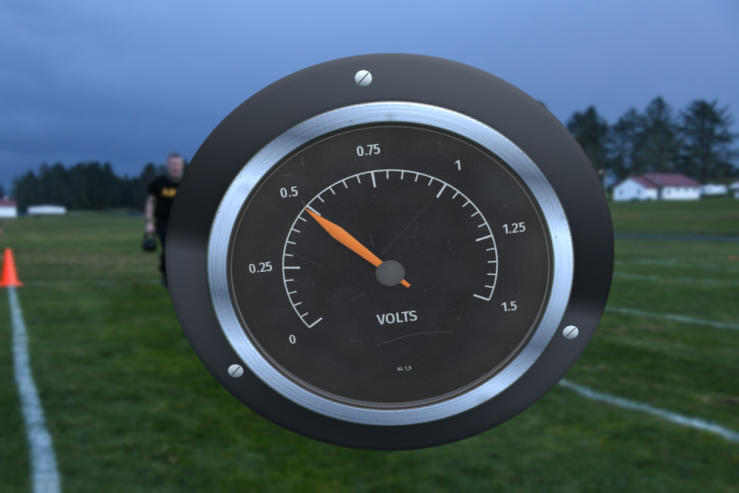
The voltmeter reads 0.5 V
